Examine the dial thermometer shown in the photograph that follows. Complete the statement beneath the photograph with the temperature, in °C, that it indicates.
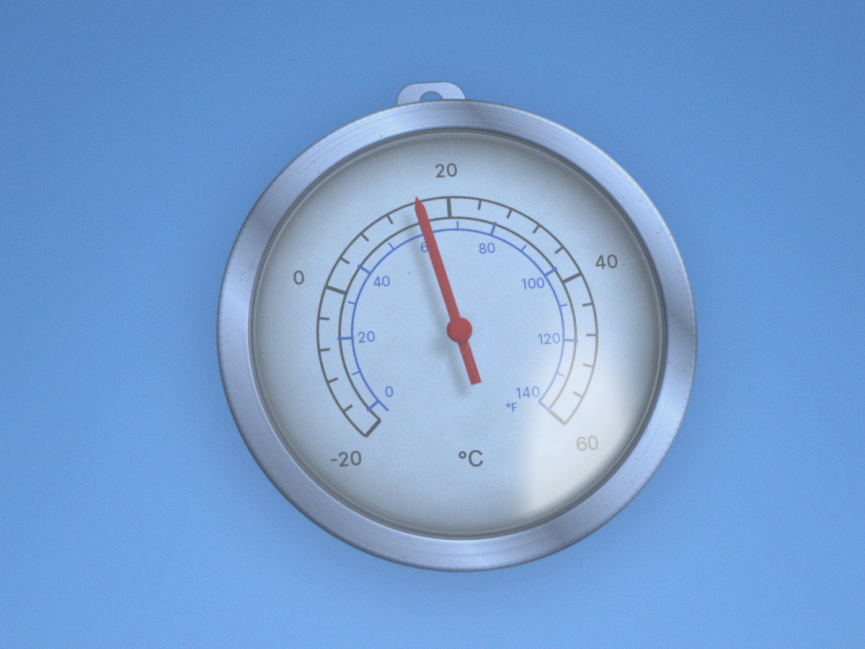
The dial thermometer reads 16 °C
